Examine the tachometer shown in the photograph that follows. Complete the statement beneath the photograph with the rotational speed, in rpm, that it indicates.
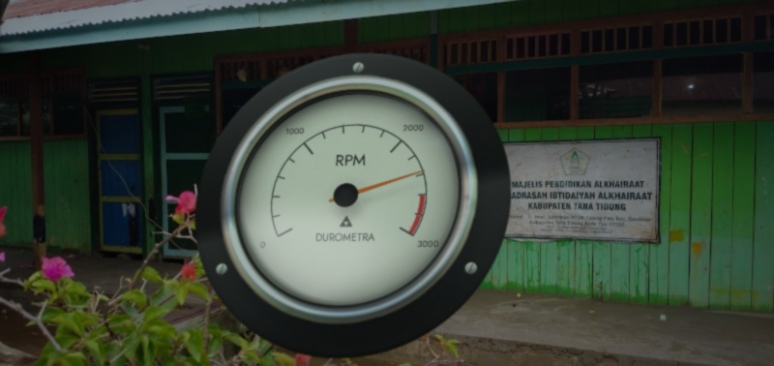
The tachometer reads 2400 rpm
